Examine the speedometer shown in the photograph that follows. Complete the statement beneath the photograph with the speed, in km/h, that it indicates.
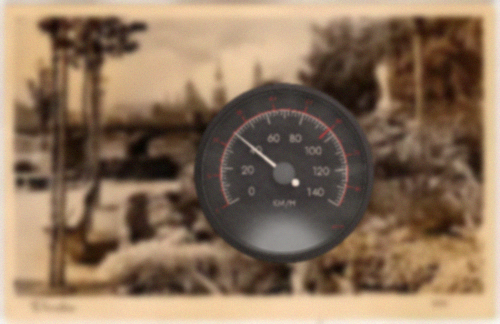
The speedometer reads 40 km/h
